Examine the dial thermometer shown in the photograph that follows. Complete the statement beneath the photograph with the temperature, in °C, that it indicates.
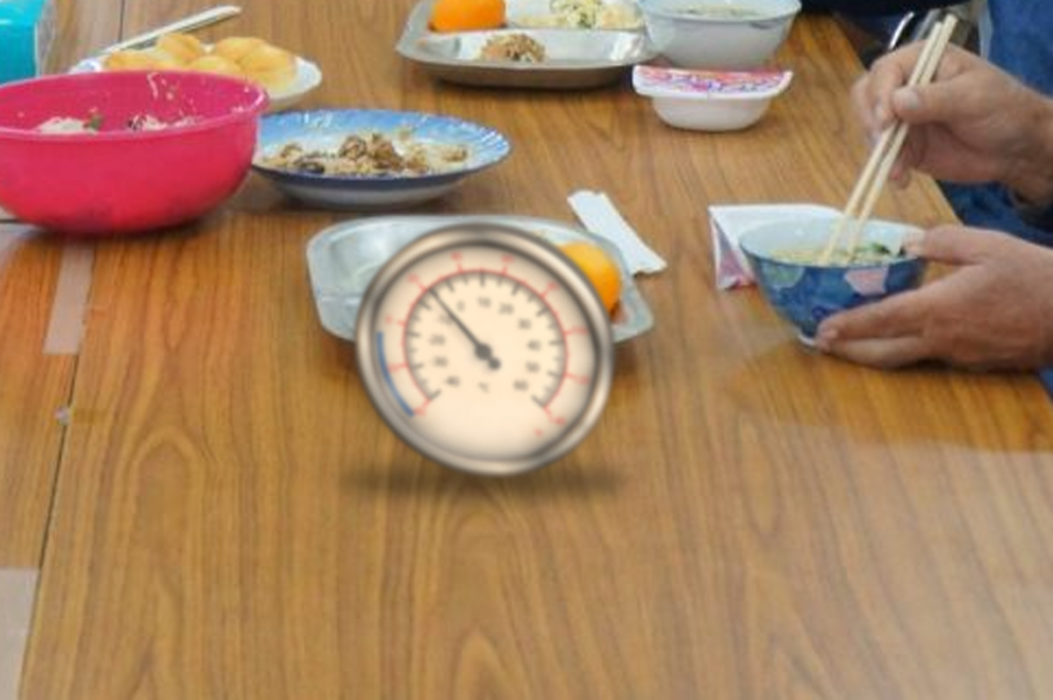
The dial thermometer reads -5 °C
